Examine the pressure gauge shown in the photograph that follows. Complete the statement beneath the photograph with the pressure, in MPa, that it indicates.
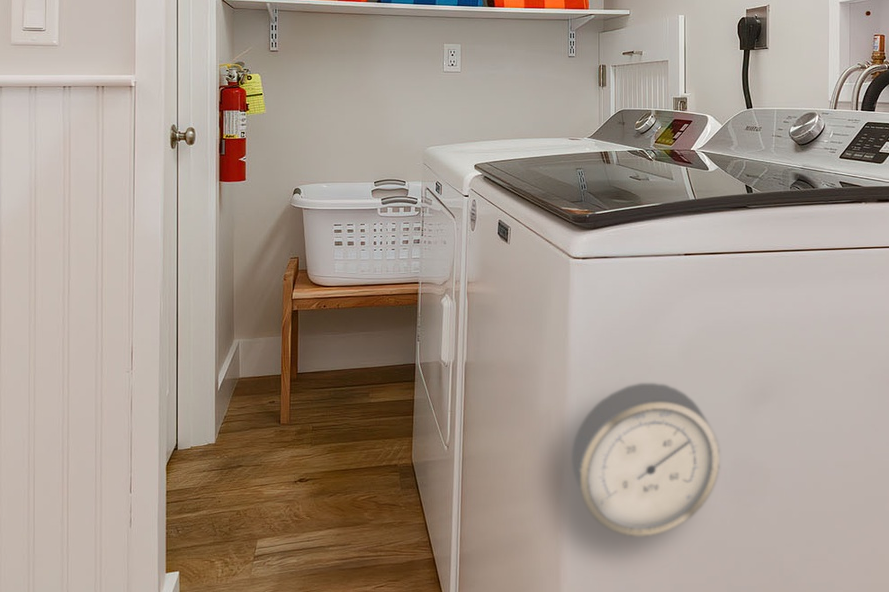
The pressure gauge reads 45 MPa
